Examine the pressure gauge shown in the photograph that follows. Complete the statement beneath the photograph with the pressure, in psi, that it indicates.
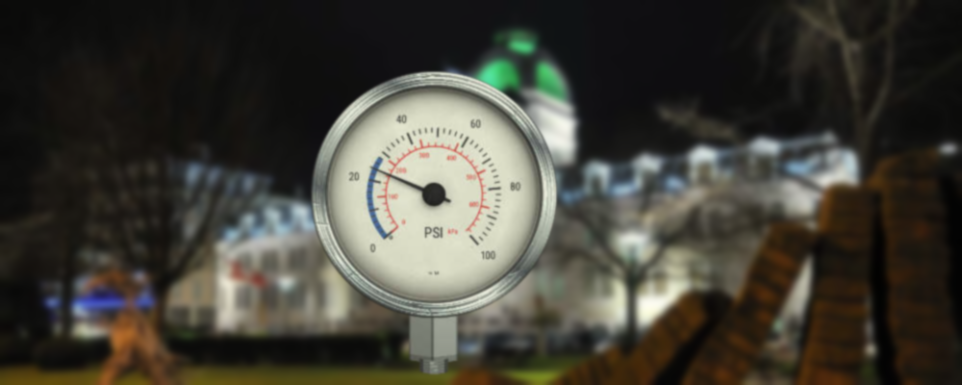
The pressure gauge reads 24 psi
